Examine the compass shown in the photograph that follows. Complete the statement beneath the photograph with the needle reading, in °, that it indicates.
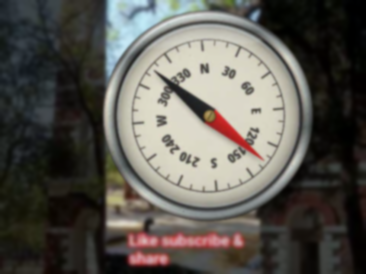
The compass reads 135 °
